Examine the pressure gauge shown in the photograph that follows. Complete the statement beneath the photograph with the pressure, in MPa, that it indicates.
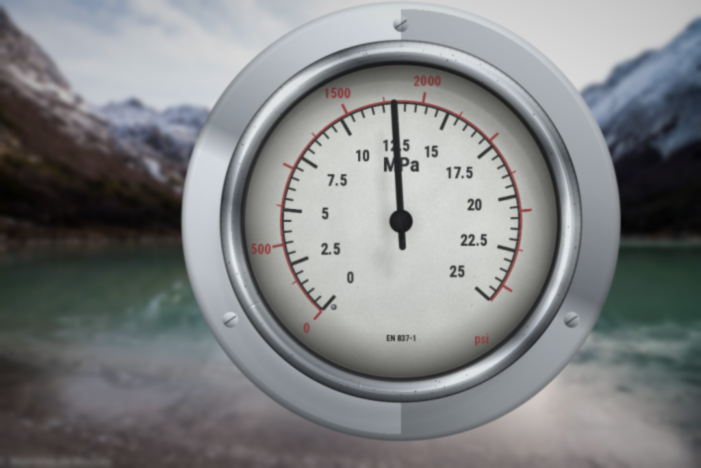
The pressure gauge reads 12.5 MPa
